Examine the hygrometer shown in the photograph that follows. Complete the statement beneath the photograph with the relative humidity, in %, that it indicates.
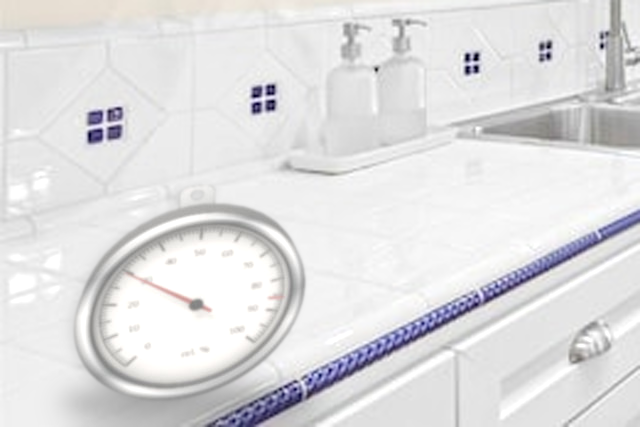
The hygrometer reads 30 %
